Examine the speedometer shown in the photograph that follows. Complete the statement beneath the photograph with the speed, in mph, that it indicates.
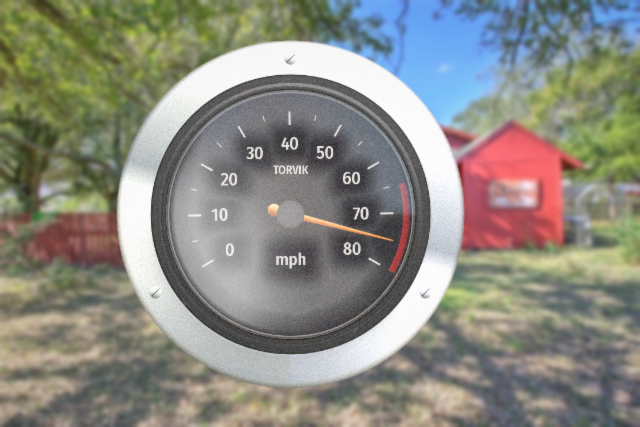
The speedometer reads 75 mph
